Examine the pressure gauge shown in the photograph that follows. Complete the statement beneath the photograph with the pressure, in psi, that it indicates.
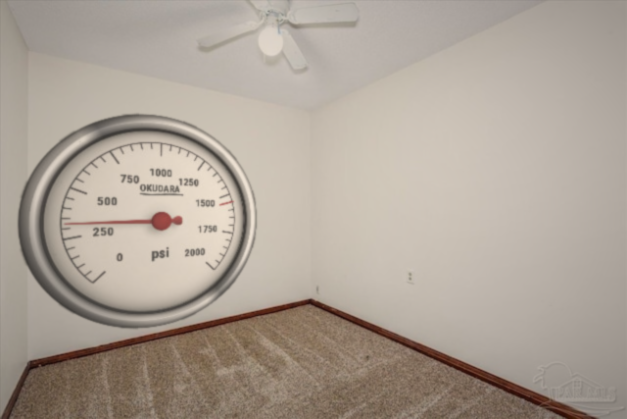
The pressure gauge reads 325 psi
